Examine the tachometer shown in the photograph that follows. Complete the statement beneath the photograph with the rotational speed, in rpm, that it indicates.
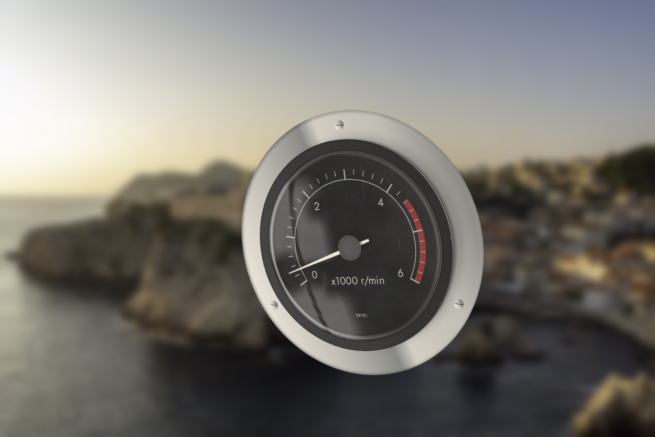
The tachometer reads 300 rpm
